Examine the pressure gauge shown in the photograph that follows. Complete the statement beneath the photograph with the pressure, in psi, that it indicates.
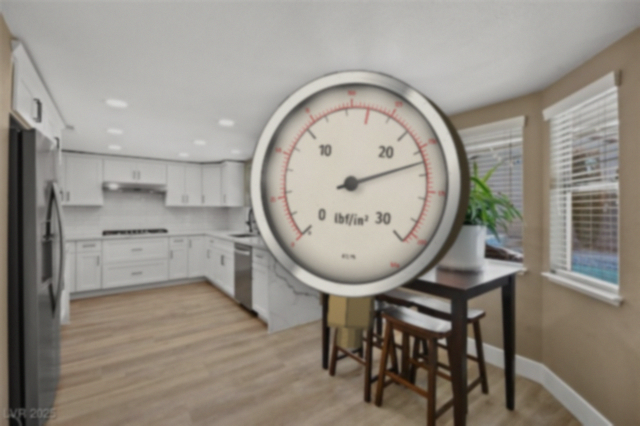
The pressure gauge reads 23 psi
